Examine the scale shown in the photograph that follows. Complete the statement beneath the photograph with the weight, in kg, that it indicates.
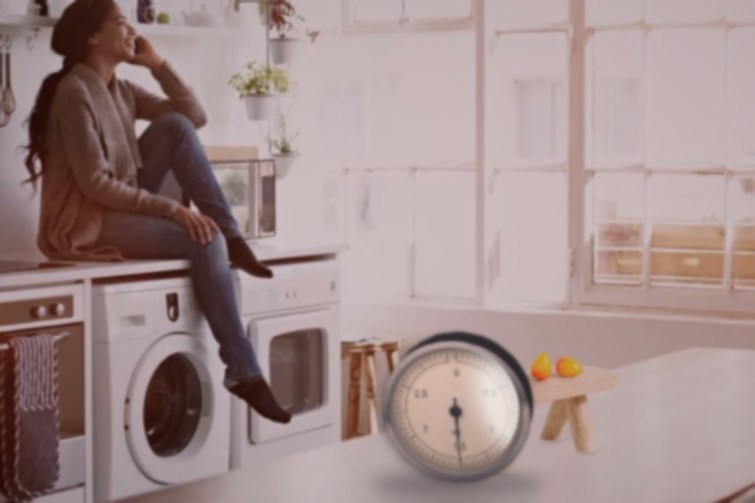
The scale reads 1.5 kg
